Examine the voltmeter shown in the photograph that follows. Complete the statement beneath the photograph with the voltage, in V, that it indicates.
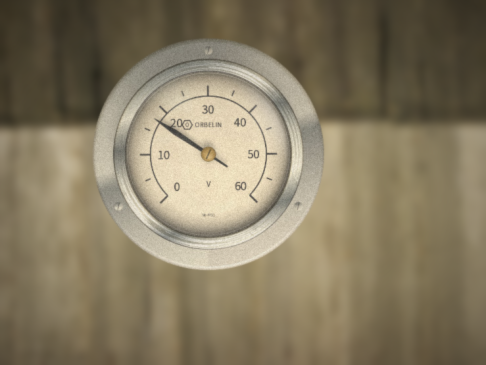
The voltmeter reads 17.5 V
